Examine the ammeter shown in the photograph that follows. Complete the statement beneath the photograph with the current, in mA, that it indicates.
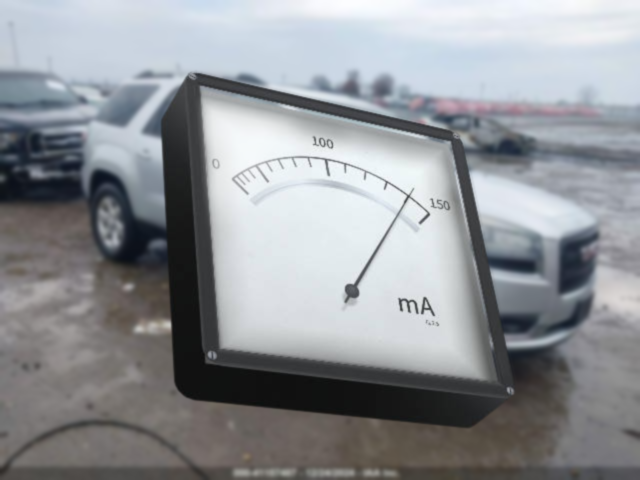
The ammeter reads 140 mA
